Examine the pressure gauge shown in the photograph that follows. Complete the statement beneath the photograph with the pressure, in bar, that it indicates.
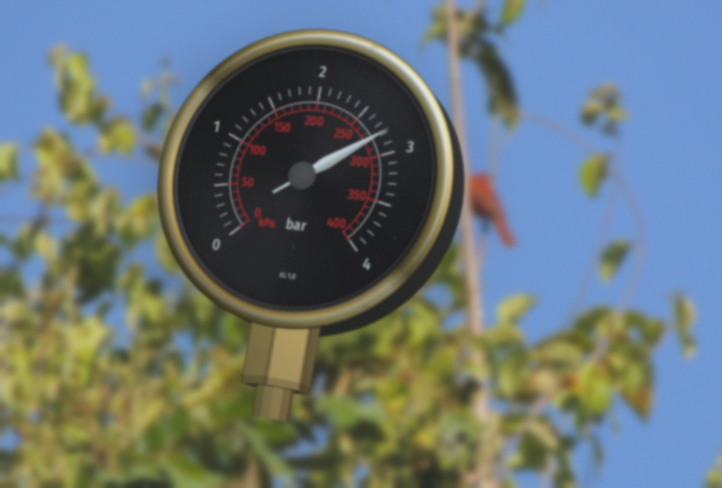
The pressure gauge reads 2.8 bar
